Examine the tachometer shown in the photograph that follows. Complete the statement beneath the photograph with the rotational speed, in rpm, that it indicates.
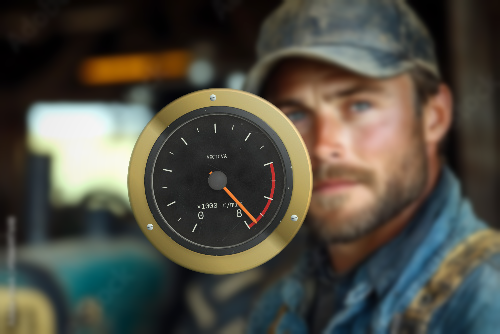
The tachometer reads 7750 rpm
